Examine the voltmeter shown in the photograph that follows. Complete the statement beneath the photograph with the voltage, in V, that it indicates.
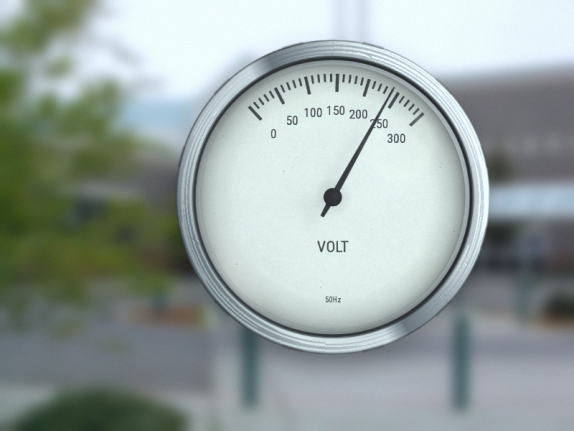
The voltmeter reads 240 V
